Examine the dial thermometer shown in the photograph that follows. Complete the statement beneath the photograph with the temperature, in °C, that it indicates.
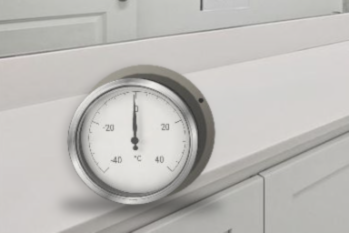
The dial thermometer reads 0 °C
